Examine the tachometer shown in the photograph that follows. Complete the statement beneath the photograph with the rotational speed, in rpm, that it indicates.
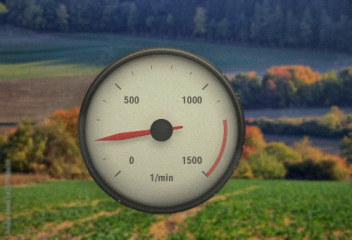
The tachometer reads 200 rpm
